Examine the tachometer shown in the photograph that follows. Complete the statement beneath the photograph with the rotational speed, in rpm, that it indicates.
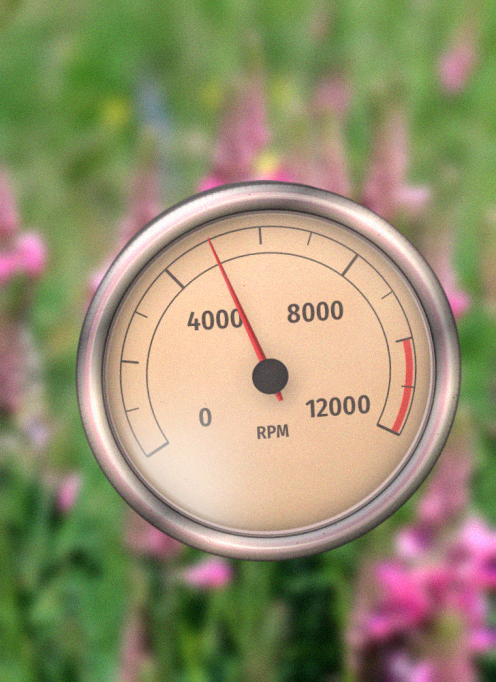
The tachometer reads 5000 rpm
